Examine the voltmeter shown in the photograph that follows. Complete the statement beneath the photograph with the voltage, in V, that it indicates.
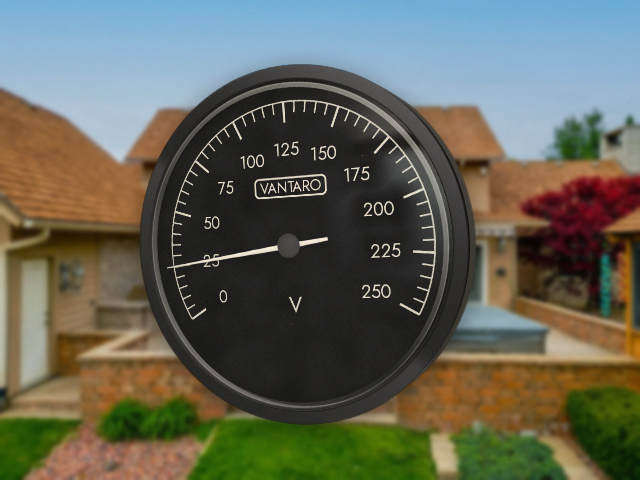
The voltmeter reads 25 V
